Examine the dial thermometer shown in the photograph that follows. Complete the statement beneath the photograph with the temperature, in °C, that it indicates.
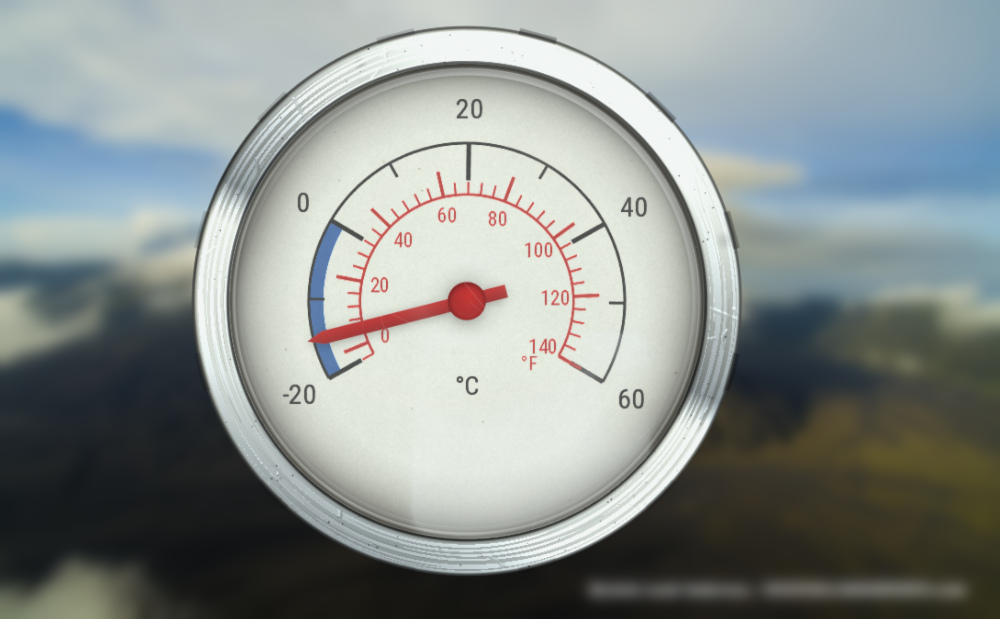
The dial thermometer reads -15 °C
